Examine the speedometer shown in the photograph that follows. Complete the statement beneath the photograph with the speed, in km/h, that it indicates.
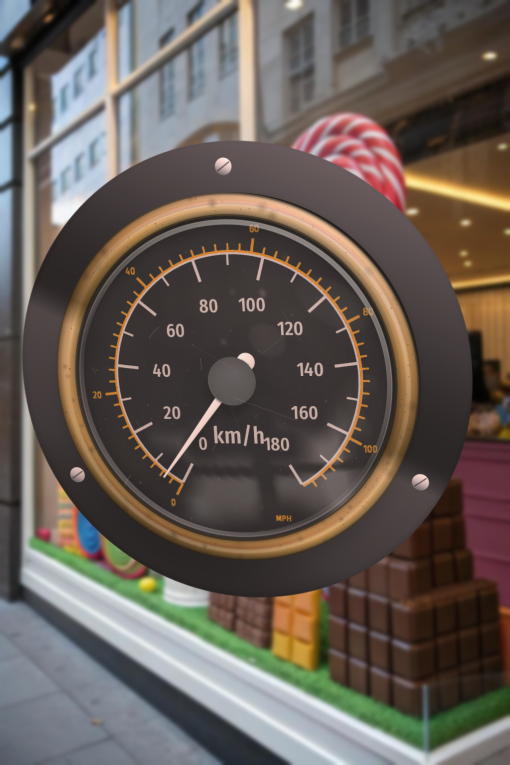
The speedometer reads 5 km/h
